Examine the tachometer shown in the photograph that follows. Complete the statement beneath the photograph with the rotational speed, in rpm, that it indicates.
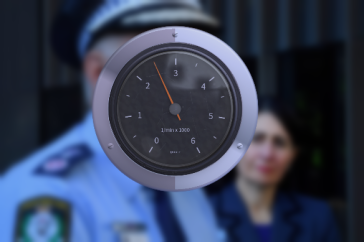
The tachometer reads 2500 rpm
